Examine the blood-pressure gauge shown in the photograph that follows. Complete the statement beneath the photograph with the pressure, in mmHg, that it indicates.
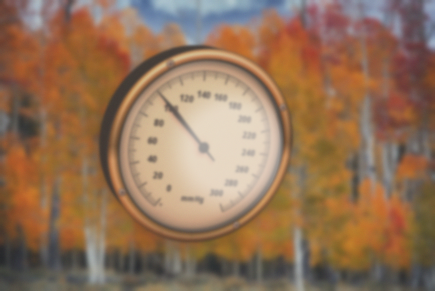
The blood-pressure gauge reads 100 mmHg
